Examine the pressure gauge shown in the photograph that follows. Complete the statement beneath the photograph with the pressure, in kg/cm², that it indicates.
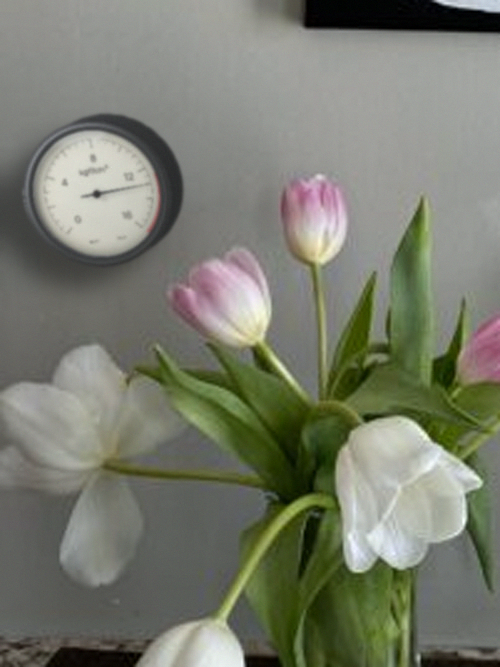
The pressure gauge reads 13 kg/cm²
